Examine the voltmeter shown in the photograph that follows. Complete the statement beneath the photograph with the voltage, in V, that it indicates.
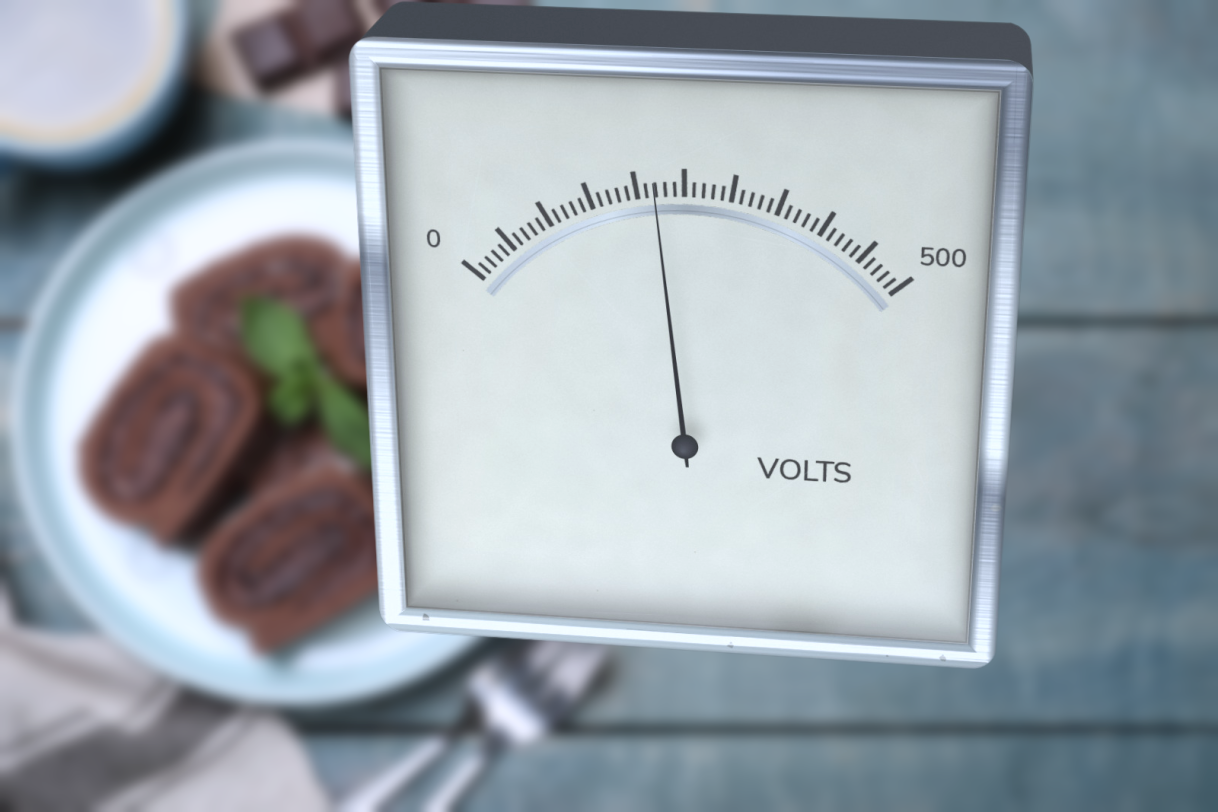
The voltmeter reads 220 V
